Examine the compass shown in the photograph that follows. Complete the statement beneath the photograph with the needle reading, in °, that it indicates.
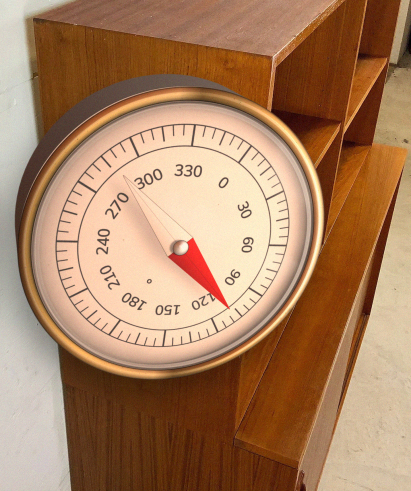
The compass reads 107.5 °
